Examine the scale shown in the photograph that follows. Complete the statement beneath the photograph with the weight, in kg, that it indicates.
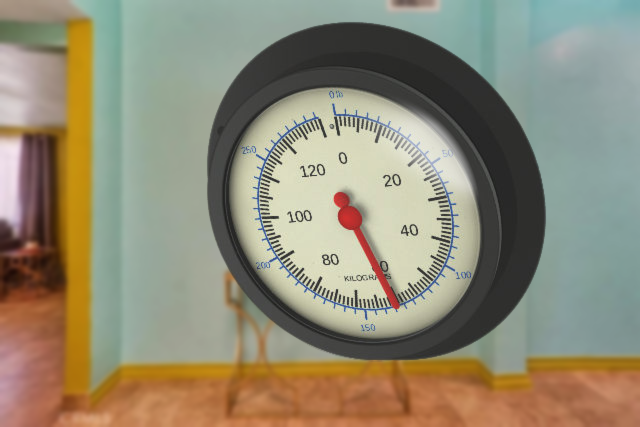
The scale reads 60 kg
